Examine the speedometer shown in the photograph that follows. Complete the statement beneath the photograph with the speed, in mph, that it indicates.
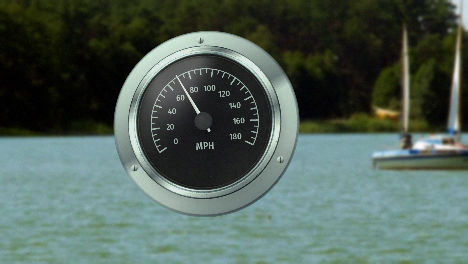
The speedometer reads 70 mph
